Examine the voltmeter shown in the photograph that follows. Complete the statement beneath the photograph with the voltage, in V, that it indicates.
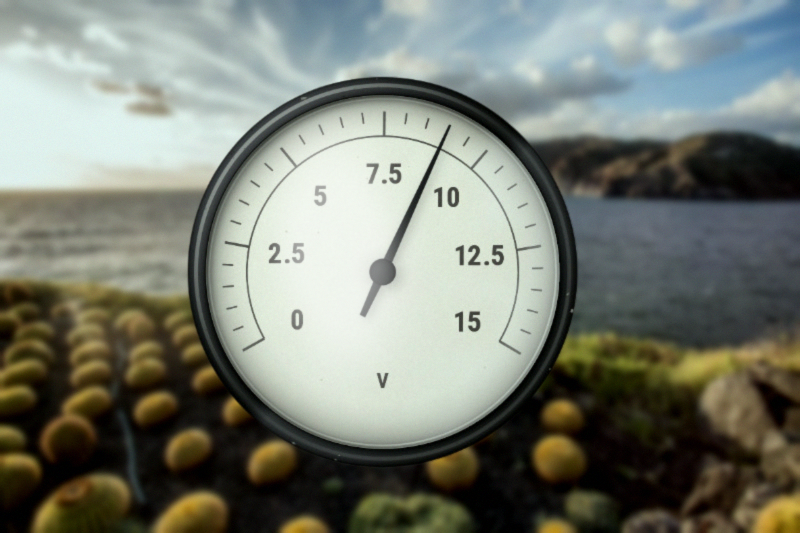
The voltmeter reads 9 V
